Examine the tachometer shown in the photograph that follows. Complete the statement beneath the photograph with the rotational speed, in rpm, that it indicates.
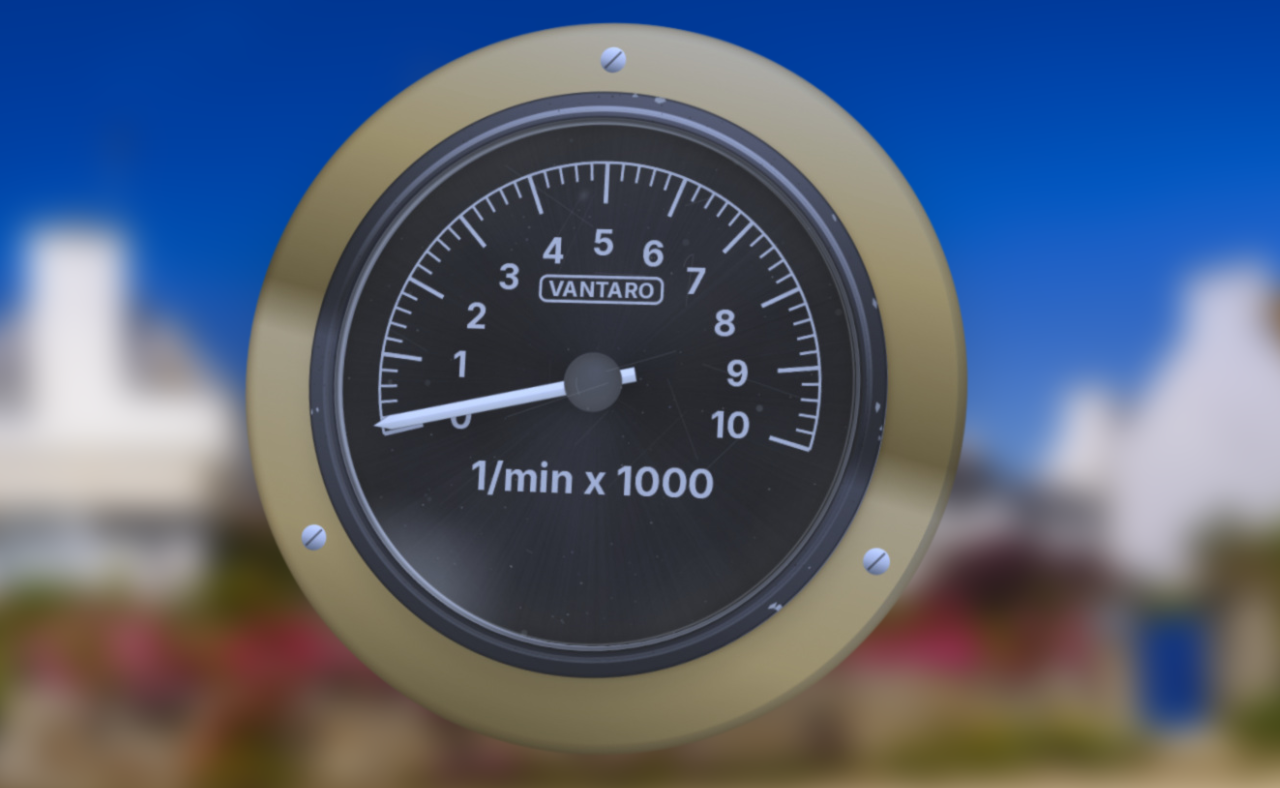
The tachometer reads 100 rpm
